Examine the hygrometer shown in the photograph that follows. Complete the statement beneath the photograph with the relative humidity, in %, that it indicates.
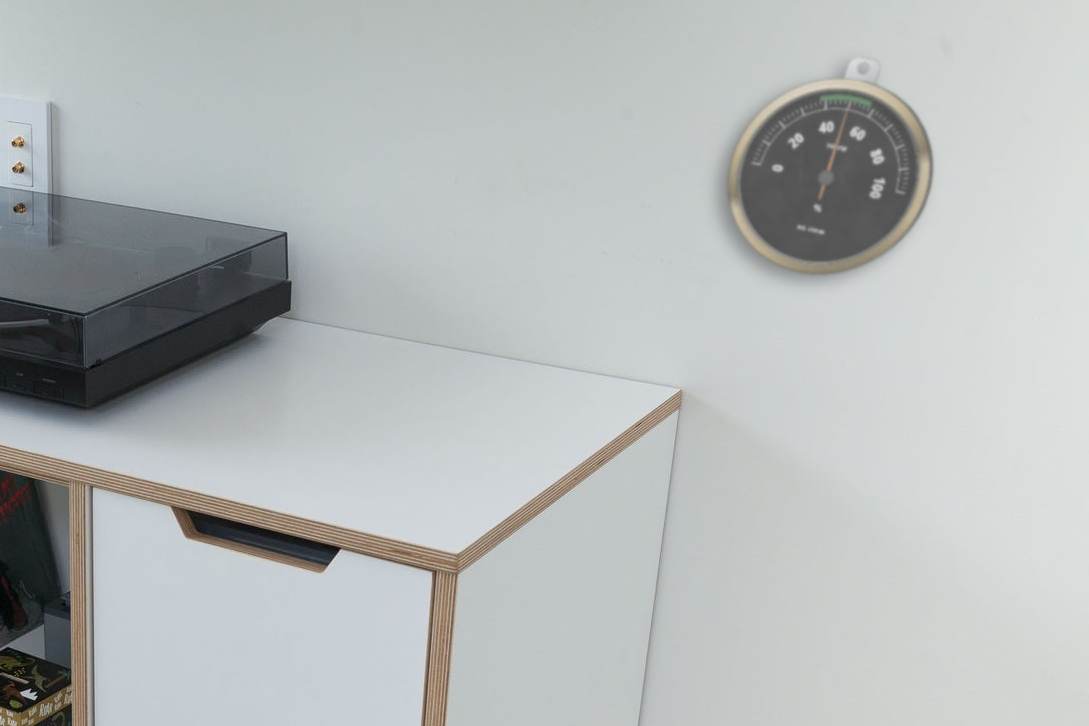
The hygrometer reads 50 %
